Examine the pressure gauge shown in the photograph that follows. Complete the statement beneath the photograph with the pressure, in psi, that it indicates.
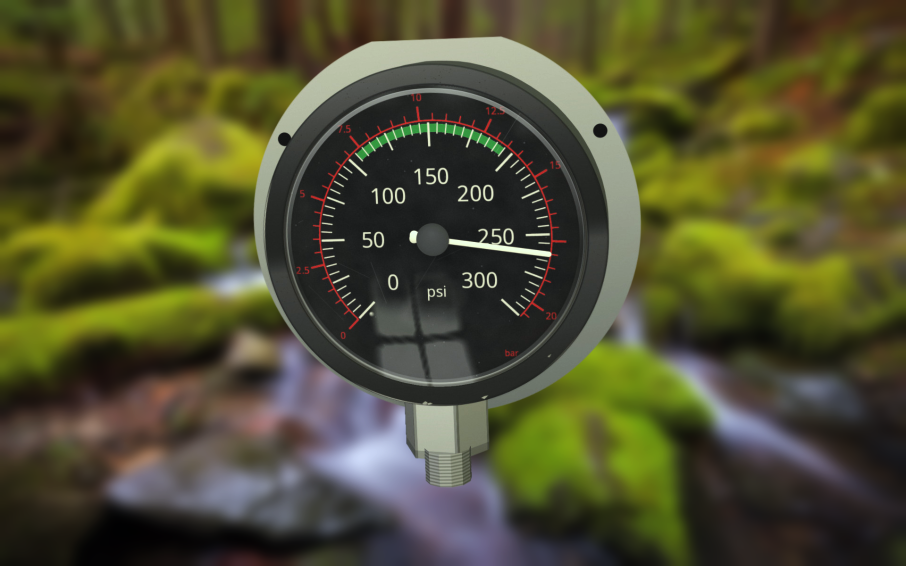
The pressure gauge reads 260 psi
